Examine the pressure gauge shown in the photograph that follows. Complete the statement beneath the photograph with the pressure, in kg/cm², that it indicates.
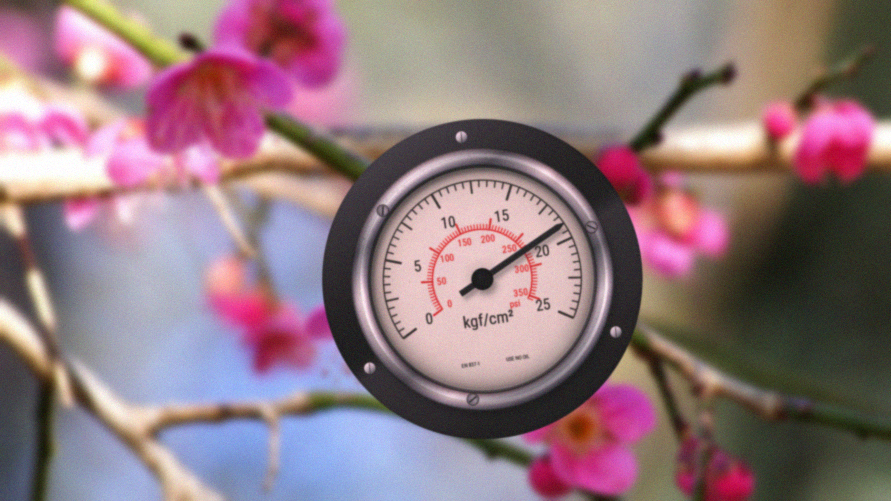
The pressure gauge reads 19 kg/cm²
